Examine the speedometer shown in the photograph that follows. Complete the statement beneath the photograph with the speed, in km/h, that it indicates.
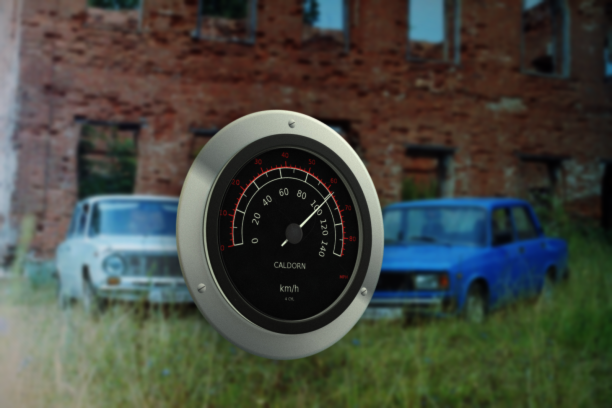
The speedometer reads 100 km/h
